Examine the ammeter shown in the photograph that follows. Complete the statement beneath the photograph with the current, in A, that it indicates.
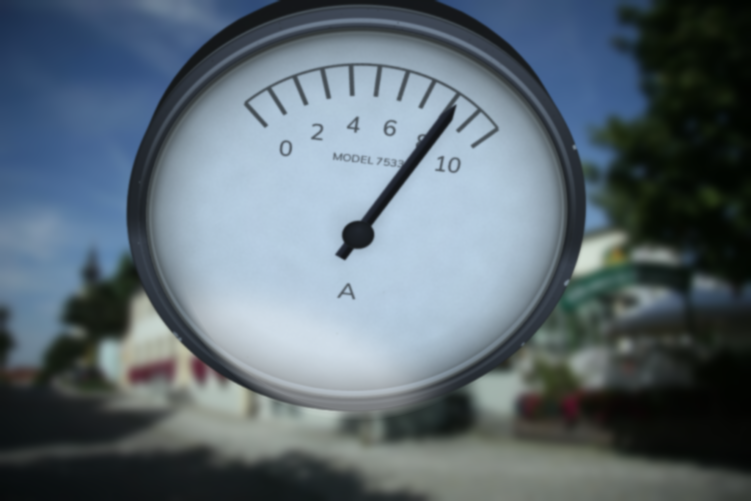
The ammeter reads 8 A
